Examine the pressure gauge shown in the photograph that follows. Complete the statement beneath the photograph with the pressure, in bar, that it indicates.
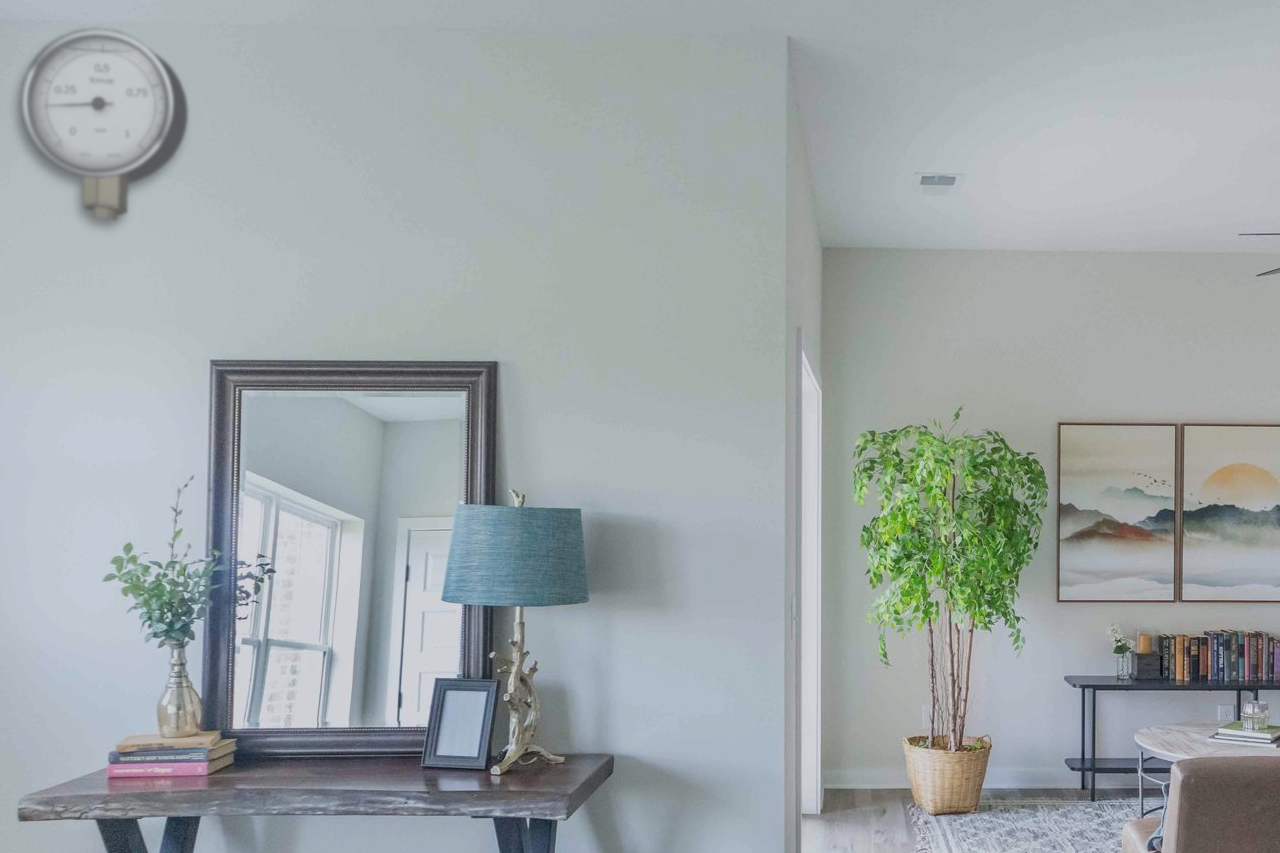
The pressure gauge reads 0.15 bar
